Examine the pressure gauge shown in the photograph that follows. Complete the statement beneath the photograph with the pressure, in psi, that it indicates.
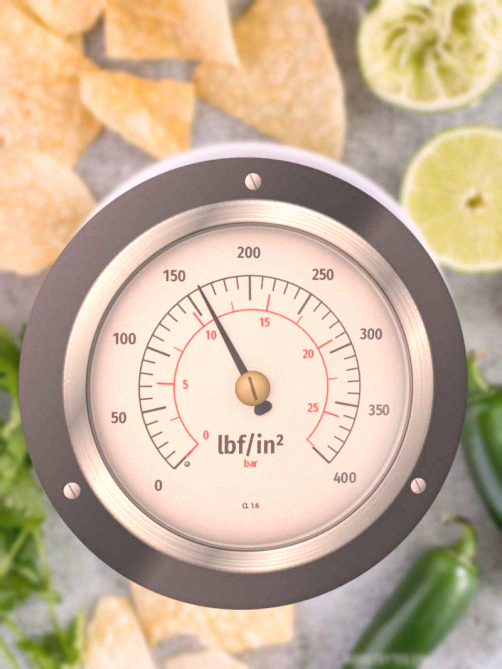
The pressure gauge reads 160 psi
